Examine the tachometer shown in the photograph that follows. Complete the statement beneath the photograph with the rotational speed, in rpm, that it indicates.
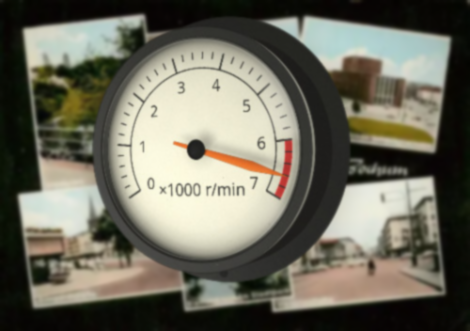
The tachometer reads 6600 rpm
